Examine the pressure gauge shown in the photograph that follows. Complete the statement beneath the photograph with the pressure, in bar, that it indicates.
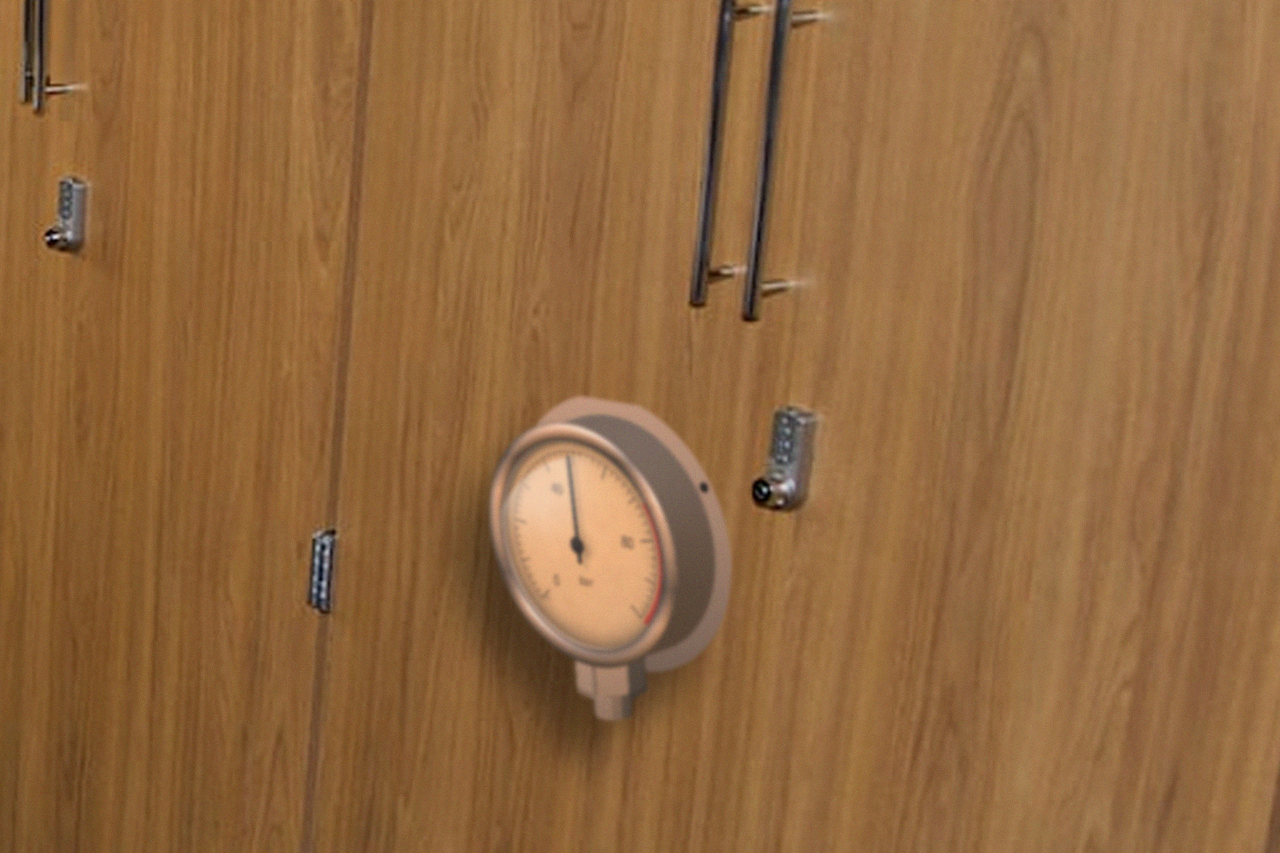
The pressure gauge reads 50 bar
